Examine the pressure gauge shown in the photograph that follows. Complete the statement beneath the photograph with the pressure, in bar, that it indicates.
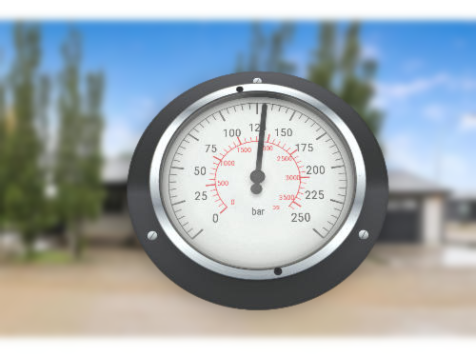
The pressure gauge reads 130 bar
